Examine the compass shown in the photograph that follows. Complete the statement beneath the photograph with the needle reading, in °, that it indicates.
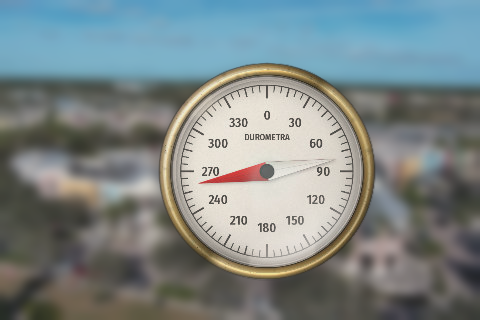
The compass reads 260 °
